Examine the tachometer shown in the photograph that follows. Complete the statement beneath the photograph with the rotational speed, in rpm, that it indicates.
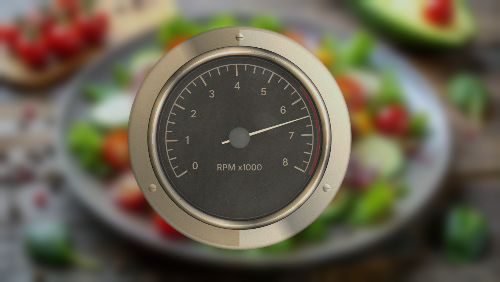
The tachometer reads 6500 rpm
